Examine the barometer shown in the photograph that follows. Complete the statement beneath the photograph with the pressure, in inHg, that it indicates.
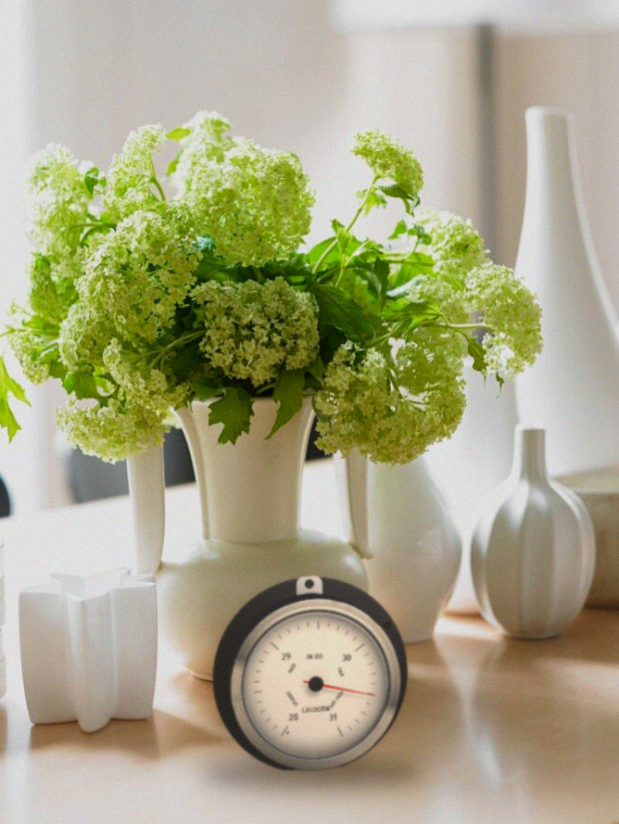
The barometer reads 30.5 inHg
